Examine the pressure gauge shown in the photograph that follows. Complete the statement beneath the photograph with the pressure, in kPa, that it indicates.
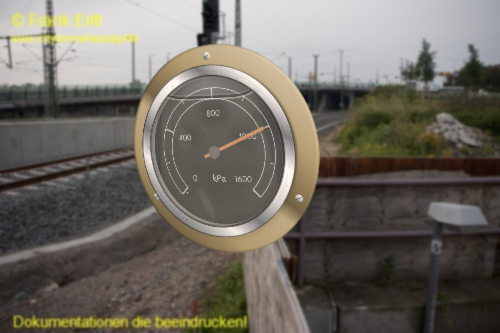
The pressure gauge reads 1200 kPa
